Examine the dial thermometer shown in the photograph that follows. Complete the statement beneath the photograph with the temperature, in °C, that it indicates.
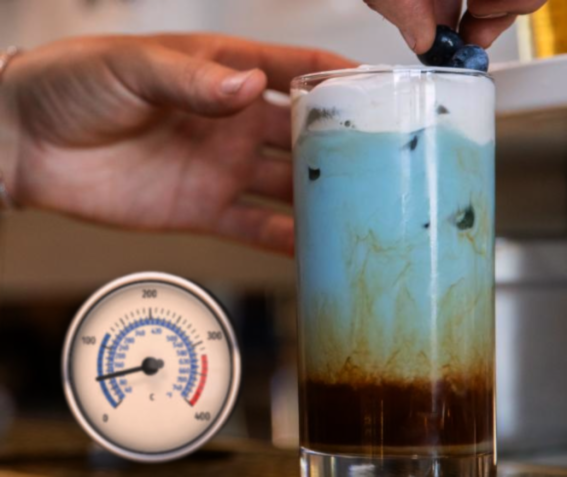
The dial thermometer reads 50 °C
